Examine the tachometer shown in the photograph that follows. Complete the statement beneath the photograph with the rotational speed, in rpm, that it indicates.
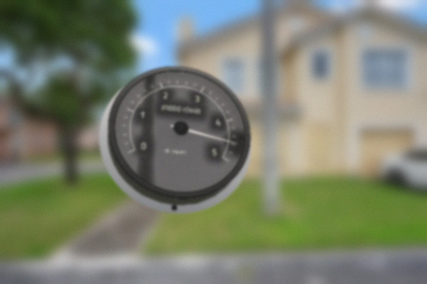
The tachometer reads 4600 rpm
